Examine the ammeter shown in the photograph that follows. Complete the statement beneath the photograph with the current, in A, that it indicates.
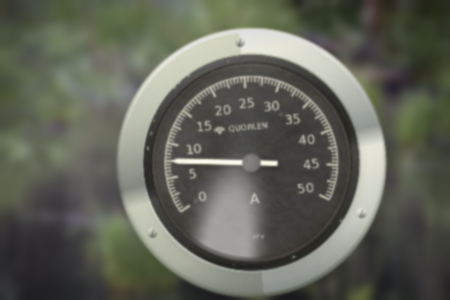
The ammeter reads 7.5 A
